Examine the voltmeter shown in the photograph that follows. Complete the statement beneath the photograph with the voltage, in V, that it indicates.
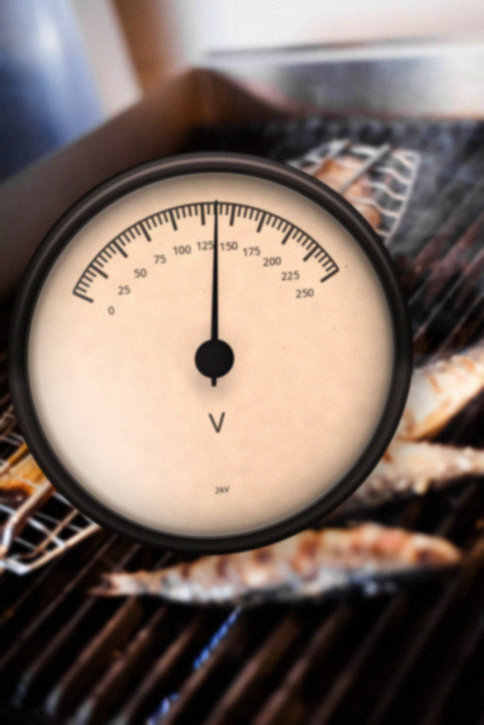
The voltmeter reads 135 V
